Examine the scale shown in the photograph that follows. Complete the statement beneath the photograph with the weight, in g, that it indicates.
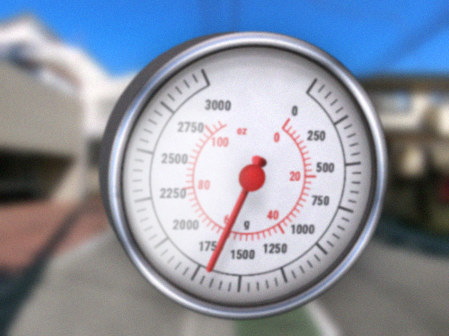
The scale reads 1700 g
